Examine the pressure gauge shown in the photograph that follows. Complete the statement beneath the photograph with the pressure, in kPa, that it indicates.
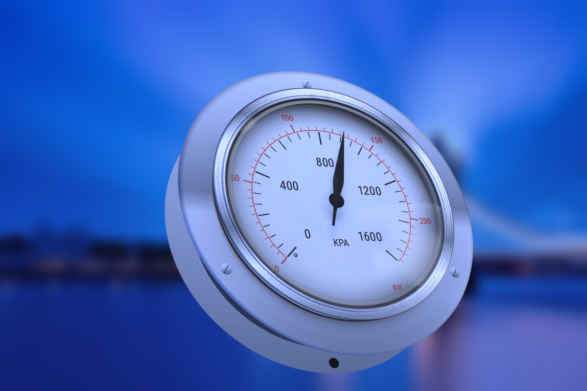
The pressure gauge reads 900 kPa
